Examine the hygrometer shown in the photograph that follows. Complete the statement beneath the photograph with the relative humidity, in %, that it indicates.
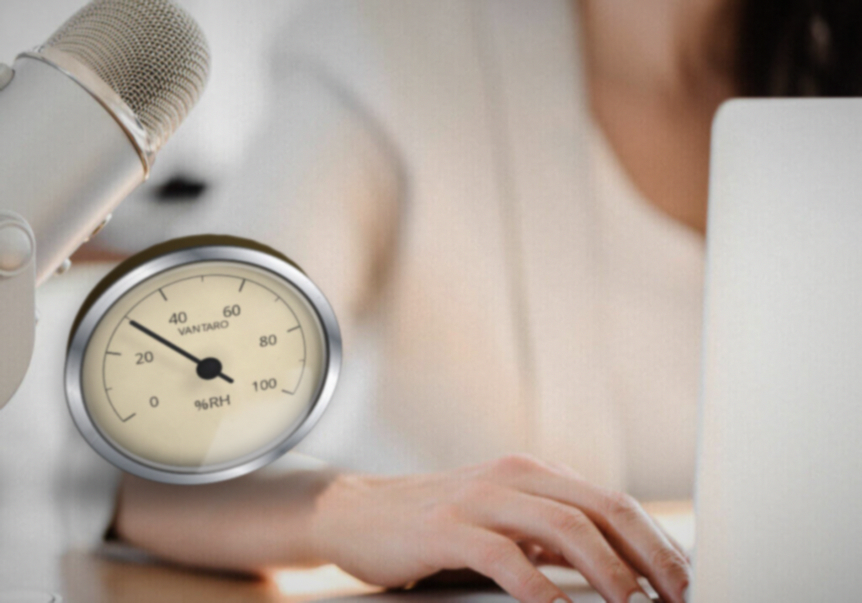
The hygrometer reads 30 %
